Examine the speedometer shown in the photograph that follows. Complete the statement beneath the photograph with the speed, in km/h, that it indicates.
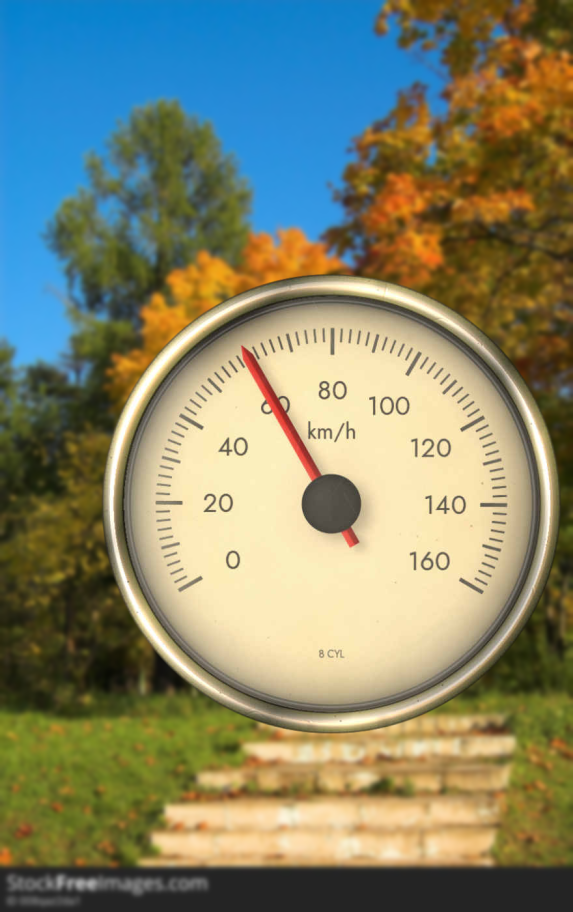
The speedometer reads 60 km/h
